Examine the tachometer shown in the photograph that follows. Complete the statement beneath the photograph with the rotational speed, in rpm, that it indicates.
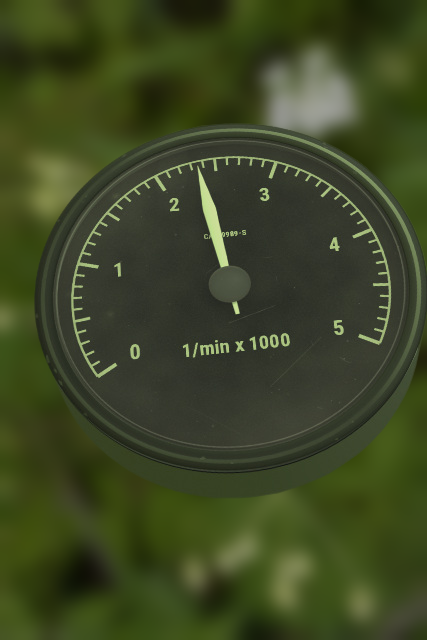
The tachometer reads 2350 rpm
